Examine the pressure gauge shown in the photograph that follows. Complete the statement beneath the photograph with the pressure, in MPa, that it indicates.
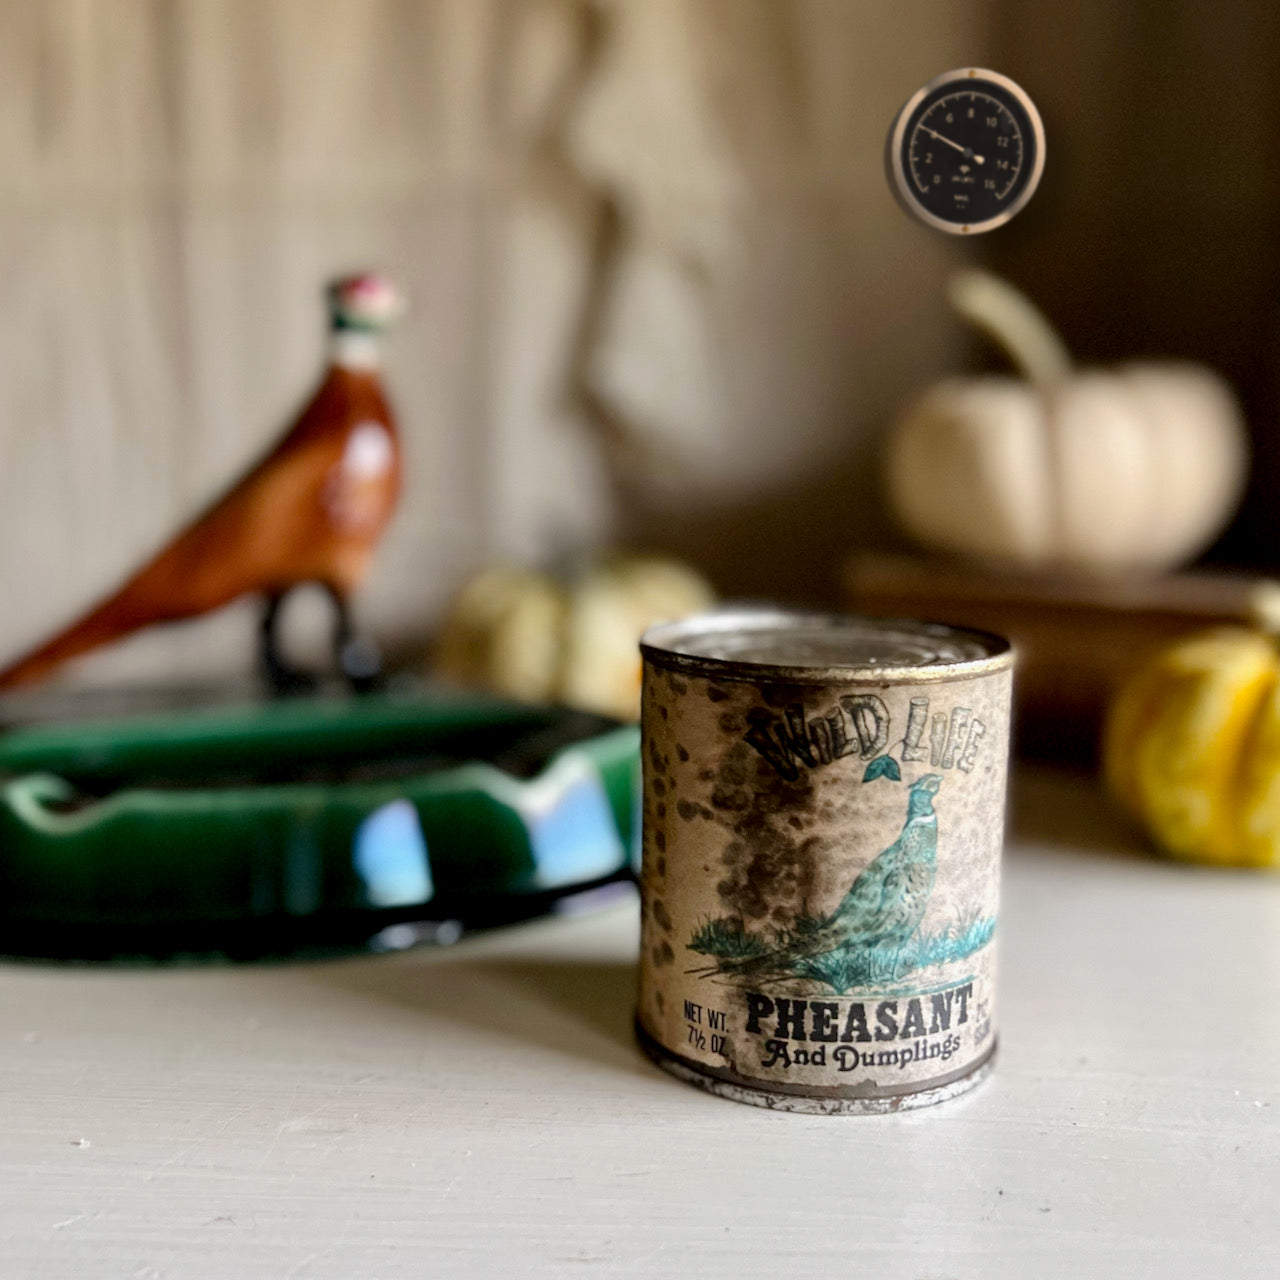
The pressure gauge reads 4 MPa
